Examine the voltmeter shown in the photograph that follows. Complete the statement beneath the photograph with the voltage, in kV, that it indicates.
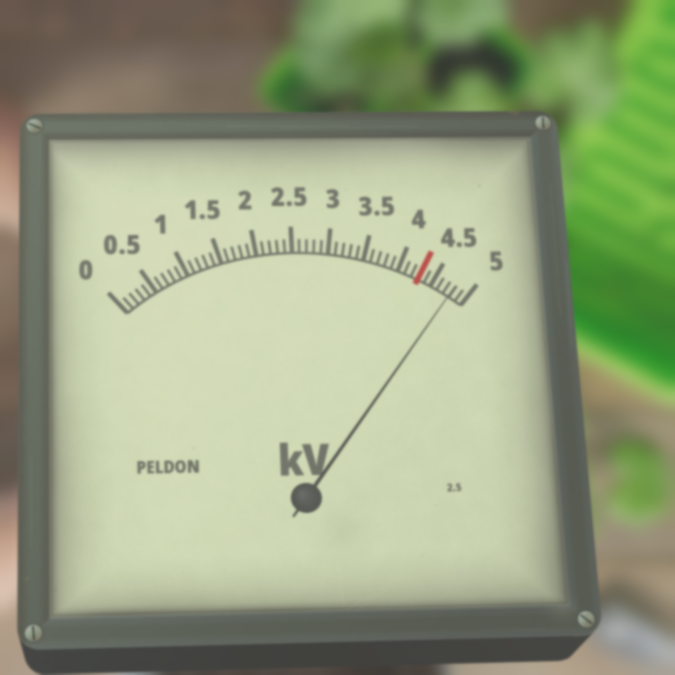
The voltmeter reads 4.8 kV
